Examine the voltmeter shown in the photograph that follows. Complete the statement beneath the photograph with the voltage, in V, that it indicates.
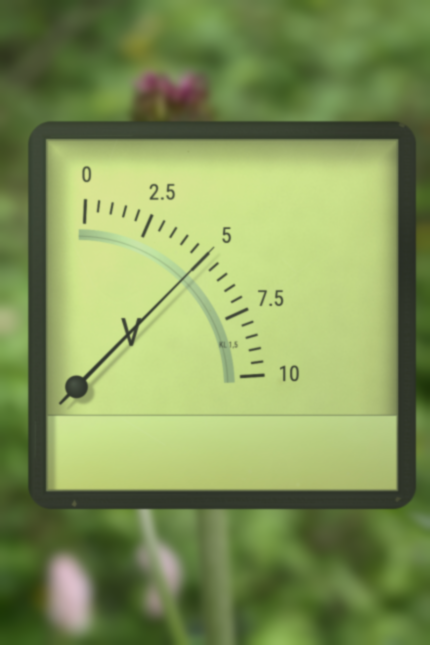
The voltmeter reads 5 V
